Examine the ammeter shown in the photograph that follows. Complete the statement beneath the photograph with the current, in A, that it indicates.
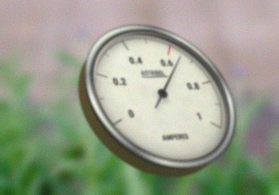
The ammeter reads 0.65 A
